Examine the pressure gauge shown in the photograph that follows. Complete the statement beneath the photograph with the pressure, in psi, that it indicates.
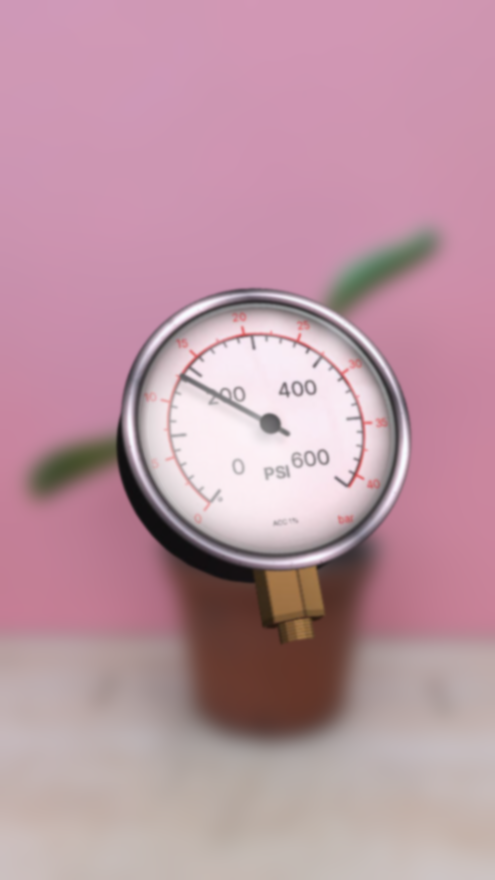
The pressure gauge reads 180 psi
